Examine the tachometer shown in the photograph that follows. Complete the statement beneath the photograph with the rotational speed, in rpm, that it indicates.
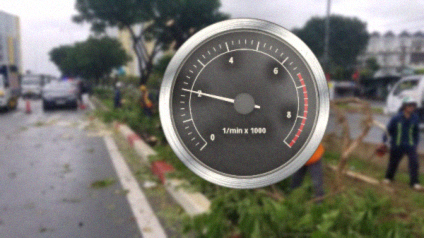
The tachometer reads 2000 rpm
